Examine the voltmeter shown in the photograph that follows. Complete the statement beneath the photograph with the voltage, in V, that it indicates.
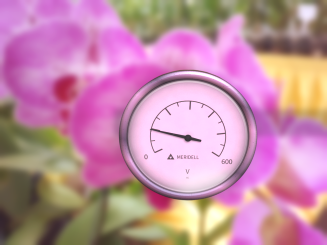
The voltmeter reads 100 V
